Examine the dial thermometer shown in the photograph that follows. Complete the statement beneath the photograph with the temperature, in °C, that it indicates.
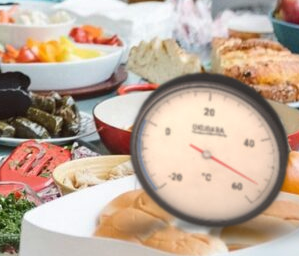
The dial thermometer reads 54 °C
